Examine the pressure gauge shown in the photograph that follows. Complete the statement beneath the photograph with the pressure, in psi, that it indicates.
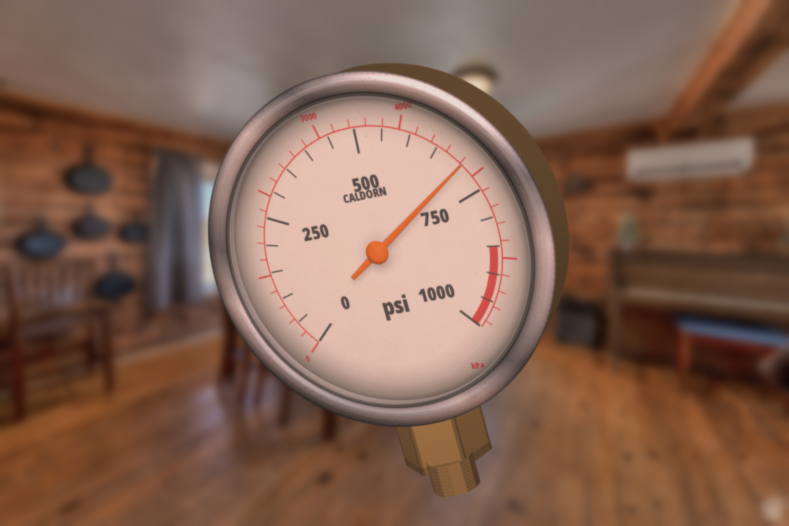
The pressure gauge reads 700 psi
